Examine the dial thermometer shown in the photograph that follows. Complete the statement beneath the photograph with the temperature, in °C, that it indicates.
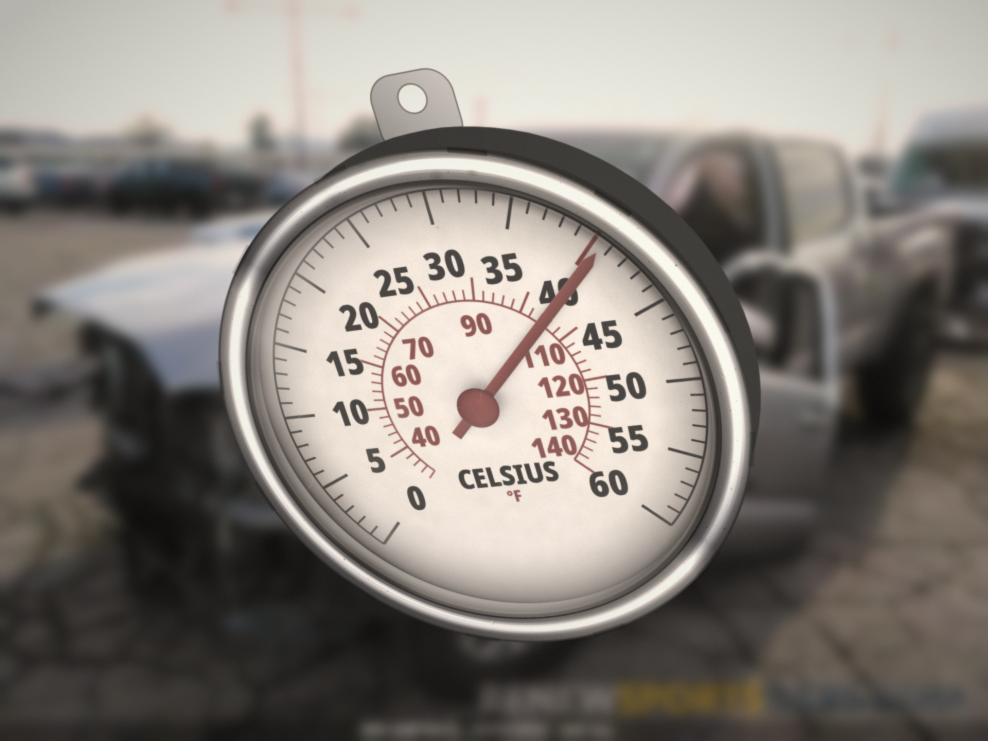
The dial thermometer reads 40.5 °C
